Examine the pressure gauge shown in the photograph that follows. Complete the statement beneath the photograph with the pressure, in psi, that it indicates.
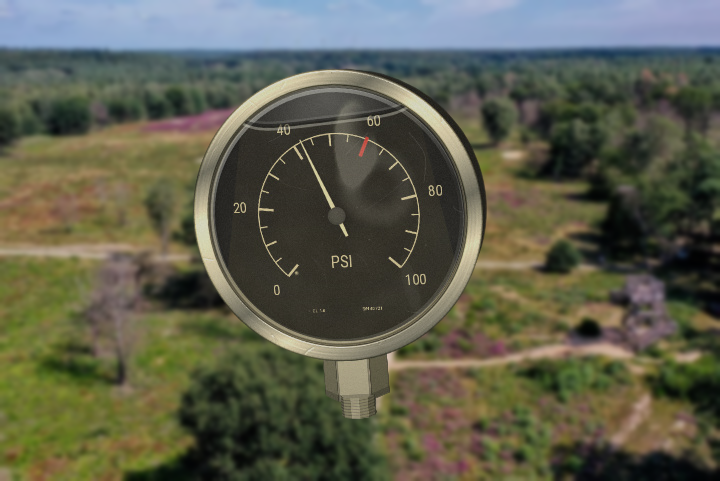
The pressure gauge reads 42.5 psi
